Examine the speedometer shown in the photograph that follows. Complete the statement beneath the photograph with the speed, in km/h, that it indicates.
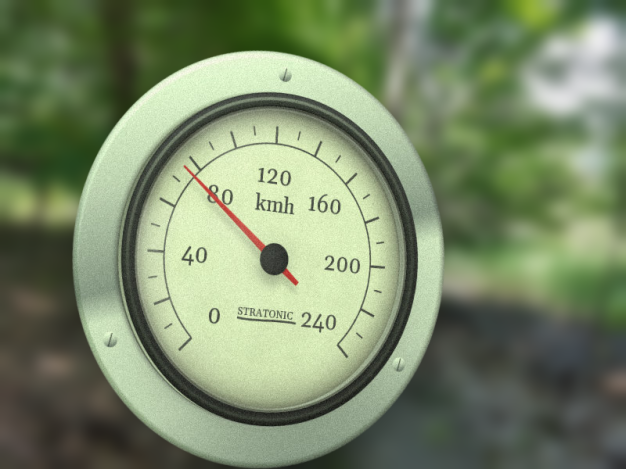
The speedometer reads 75 km/h
